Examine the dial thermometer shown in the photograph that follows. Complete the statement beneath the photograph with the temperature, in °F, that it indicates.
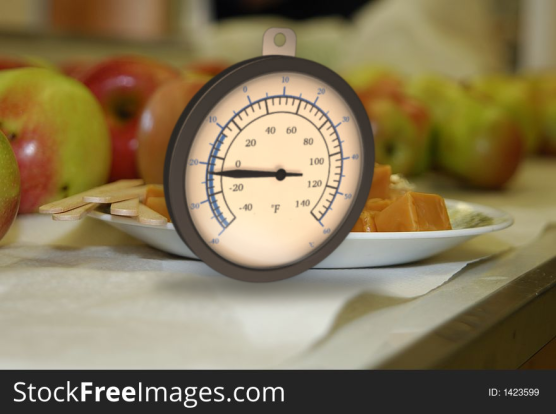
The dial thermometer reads -8 °F
